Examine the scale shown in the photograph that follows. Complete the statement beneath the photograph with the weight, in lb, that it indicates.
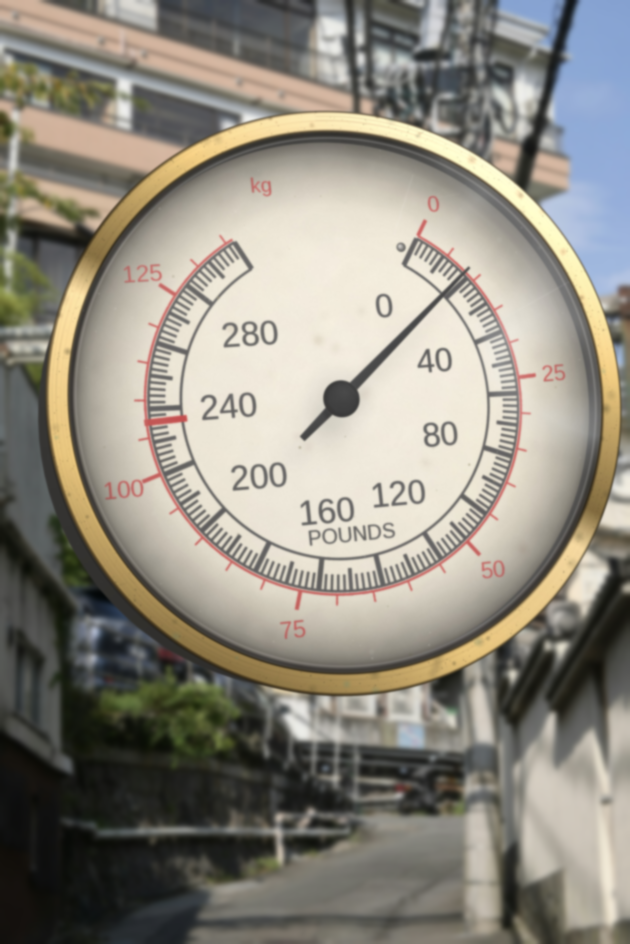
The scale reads 18 lb
